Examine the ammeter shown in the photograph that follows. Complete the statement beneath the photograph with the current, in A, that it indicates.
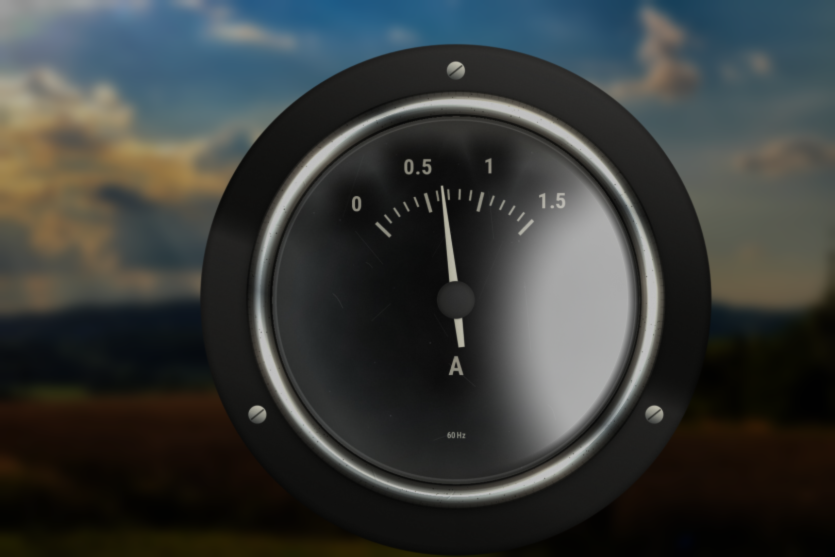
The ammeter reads 0.65 A
